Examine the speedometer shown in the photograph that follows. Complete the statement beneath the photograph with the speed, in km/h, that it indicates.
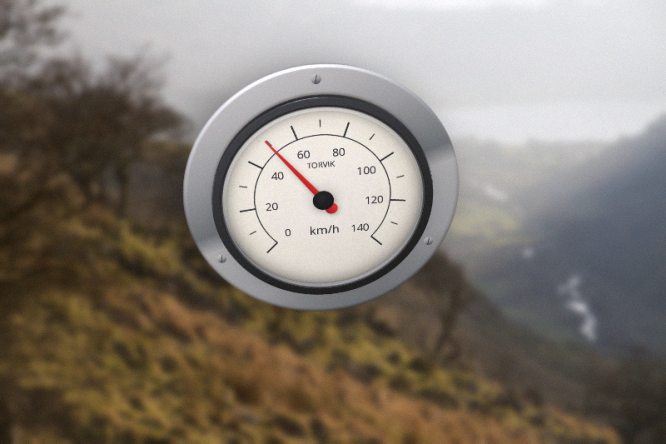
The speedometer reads 50 km/h
